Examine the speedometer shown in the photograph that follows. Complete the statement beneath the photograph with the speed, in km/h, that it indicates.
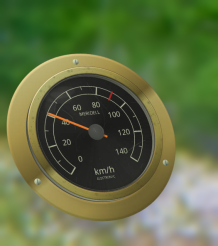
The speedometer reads 40 km/h
